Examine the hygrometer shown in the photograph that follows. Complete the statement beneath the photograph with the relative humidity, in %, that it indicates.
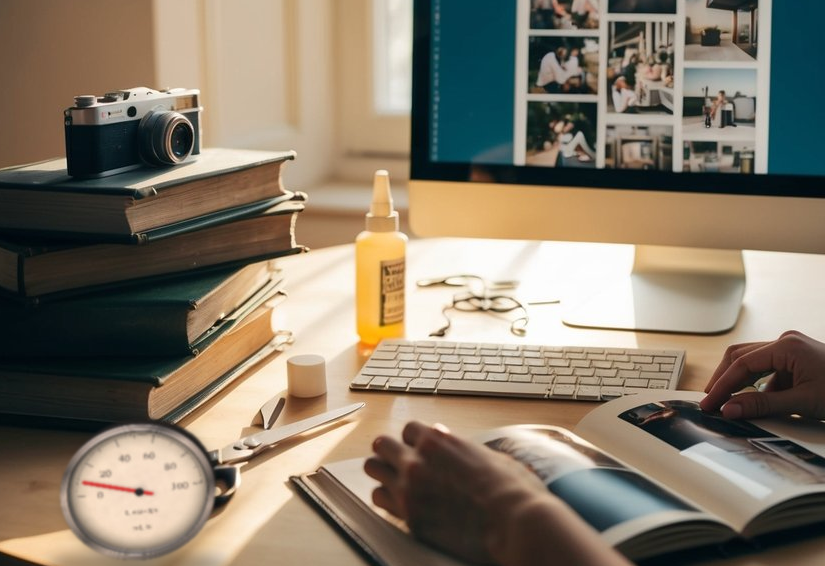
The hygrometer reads 10 %
